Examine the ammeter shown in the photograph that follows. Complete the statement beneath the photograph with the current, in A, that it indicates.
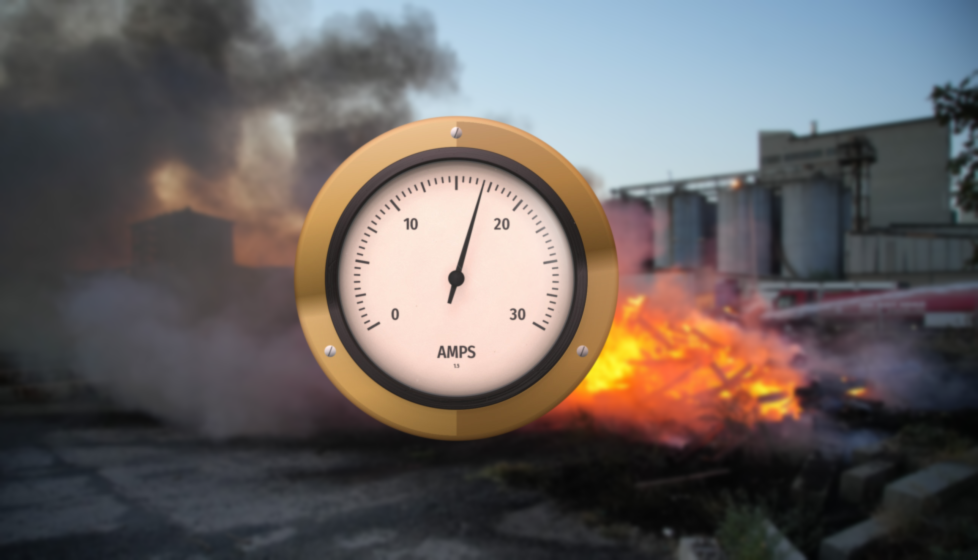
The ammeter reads 17 A
